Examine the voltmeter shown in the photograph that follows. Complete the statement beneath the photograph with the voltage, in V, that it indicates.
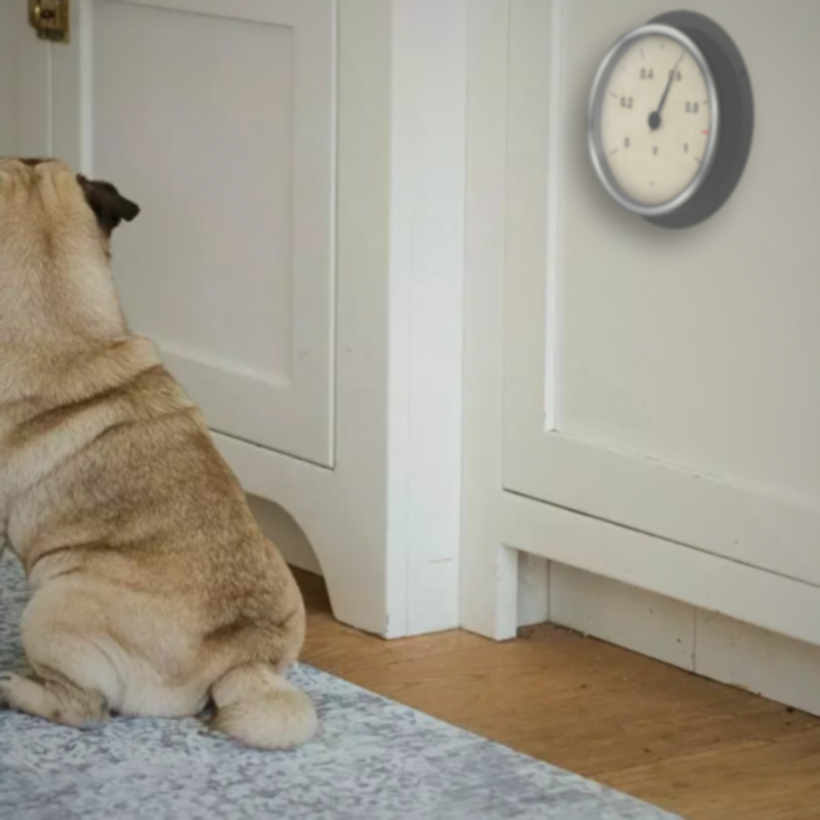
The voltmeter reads 0.6 V
